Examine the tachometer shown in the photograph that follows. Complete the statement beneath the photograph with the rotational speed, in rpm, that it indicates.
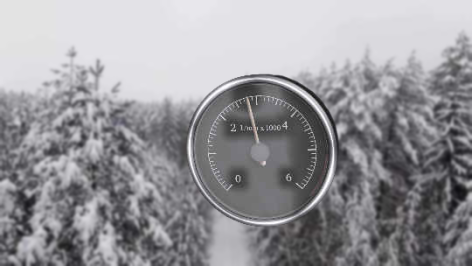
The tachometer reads 2800 rpm
